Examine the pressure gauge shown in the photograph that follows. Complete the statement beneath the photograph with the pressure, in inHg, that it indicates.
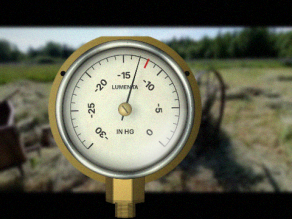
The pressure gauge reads -13 inHg
